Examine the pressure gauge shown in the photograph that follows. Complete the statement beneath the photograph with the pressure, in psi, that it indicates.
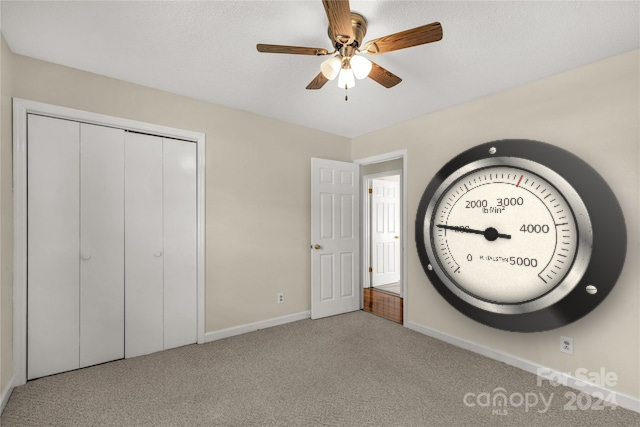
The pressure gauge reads 1000 psi
